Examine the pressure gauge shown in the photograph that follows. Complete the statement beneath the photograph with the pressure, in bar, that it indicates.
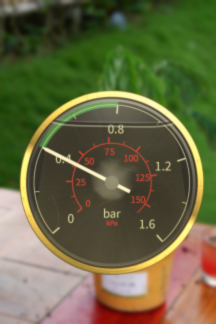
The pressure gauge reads 0.4 bar
